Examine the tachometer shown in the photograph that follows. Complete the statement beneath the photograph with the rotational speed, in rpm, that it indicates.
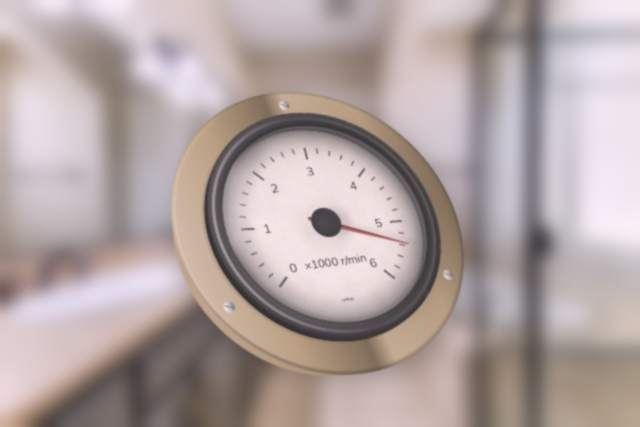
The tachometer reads 5400 rpm
